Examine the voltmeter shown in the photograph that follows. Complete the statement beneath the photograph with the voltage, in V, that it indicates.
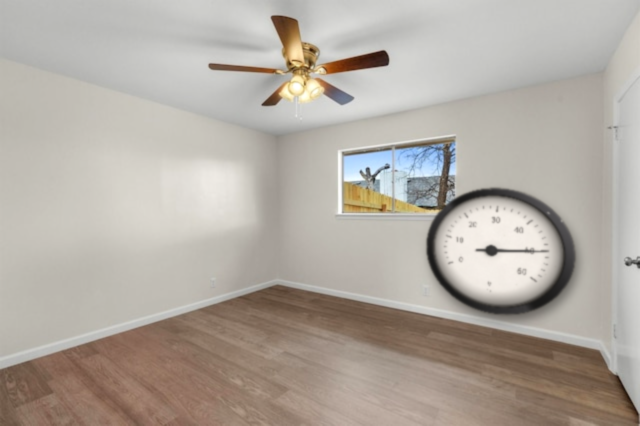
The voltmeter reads 50 V
